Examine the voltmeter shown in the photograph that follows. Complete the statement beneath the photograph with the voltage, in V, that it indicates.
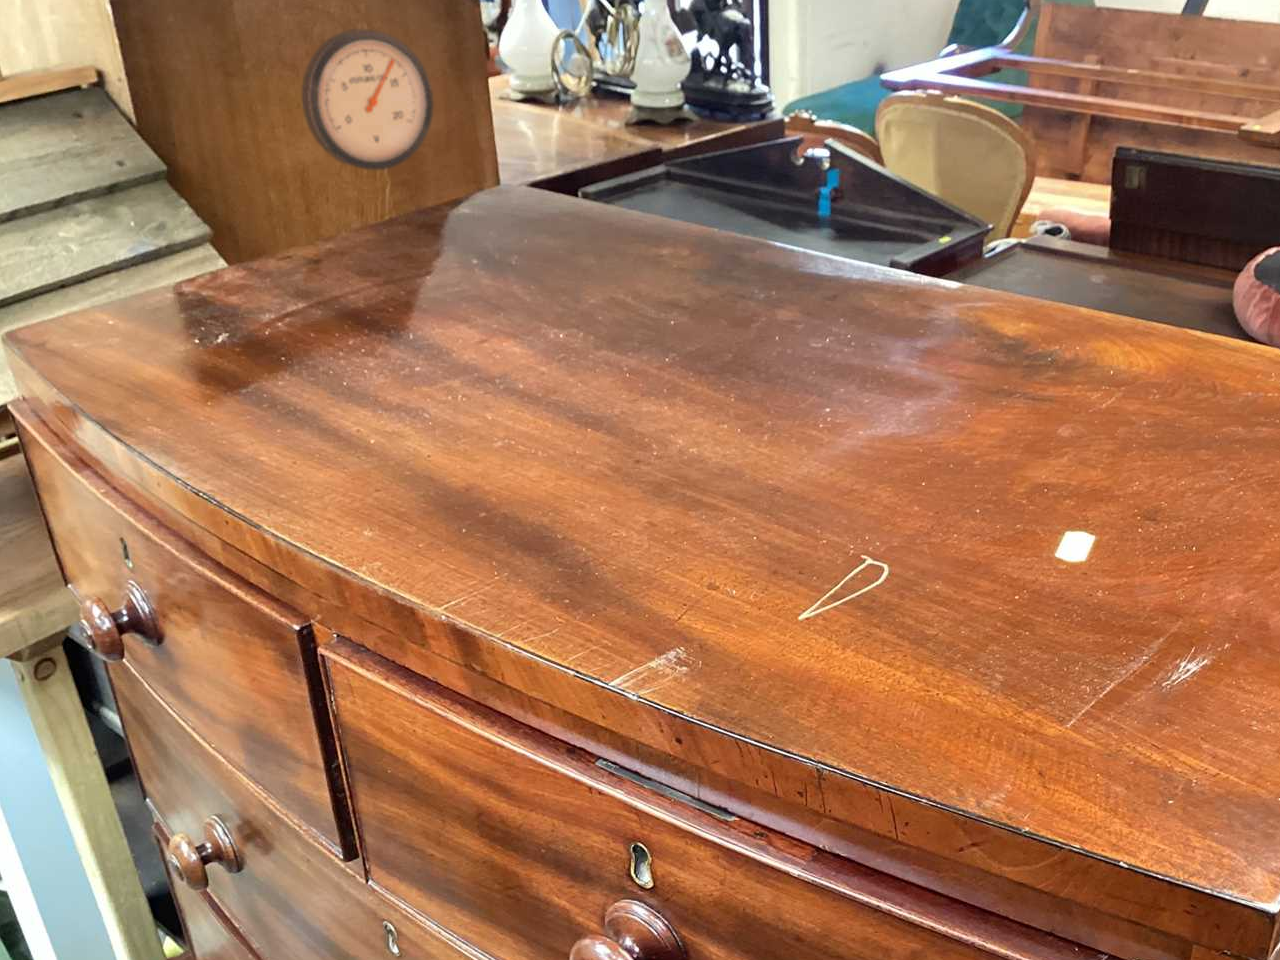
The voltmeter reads 13 V
